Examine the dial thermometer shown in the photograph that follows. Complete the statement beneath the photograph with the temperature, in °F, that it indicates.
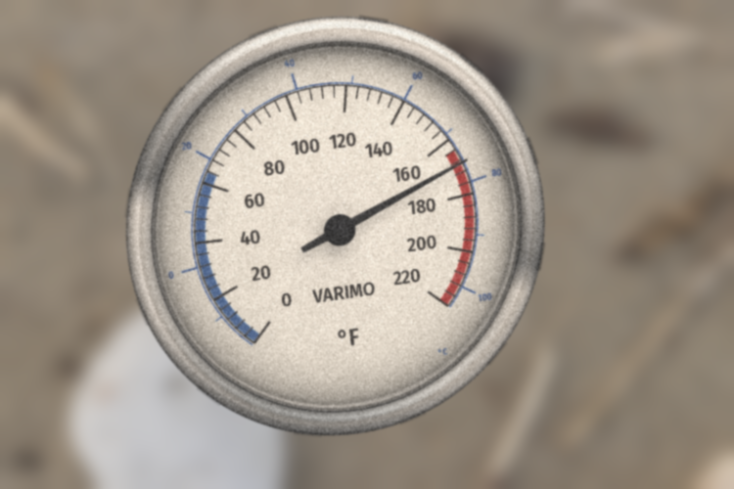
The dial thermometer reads 168 °F
